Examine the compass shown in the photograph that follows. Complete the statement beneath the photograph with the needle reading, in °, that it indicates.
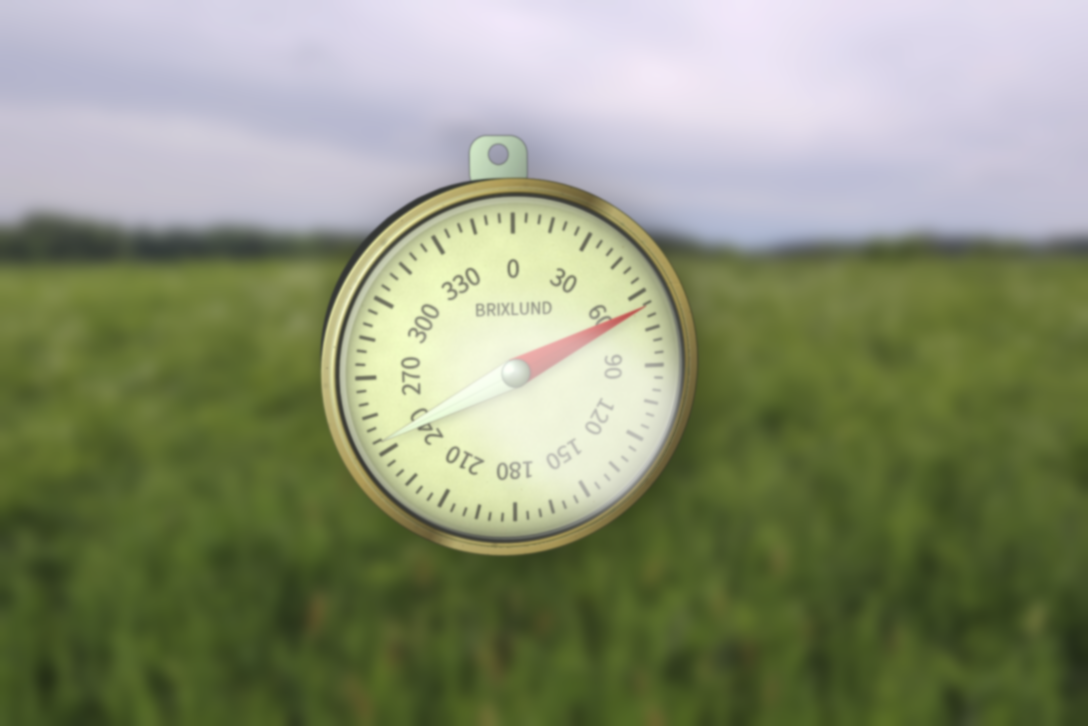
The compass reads 65 °
